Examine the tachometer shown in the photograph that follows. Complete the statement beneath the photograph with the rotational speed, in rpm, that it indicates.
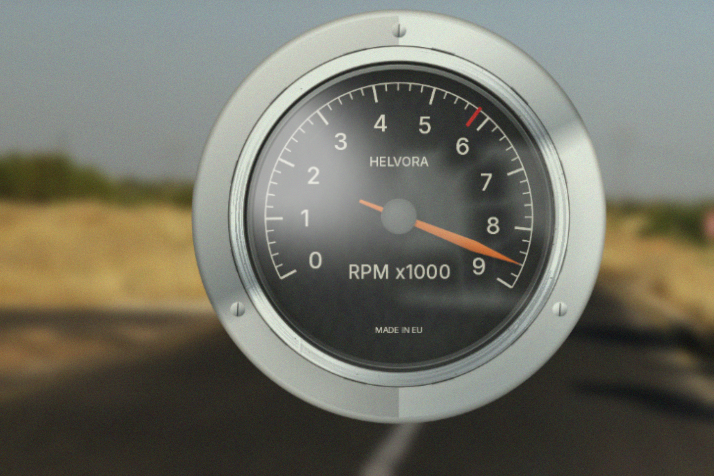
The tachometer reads 8600 rpm
